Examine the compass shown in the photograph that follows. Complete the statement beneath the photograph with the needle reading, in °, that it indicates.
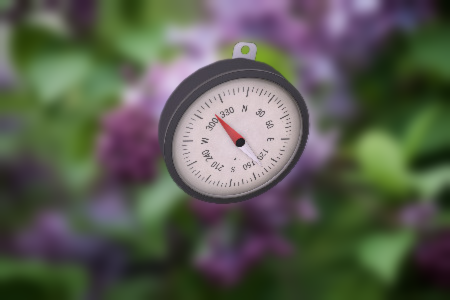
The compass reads 315 °
